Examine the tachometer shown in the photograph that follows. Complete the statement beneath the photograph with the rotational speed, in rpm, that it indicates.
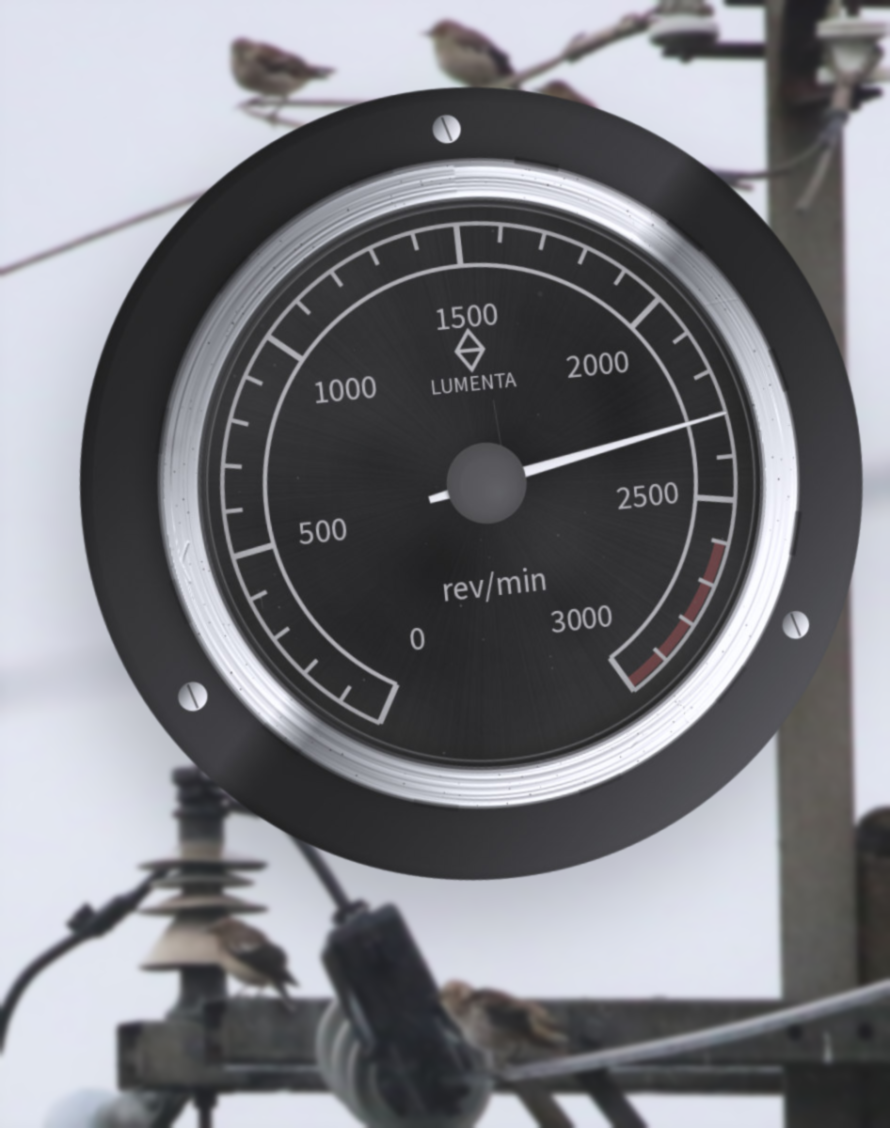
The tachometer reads 2300 rpm
